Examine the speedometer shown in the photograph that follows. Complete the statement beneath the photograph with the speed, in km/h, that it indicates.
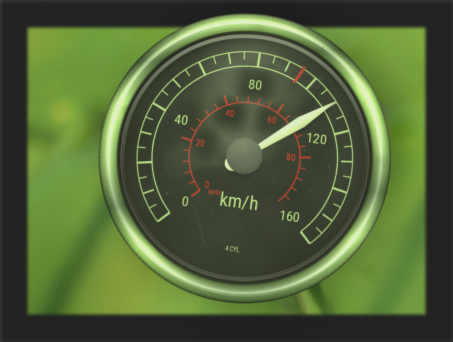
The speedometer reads 110 km/h
